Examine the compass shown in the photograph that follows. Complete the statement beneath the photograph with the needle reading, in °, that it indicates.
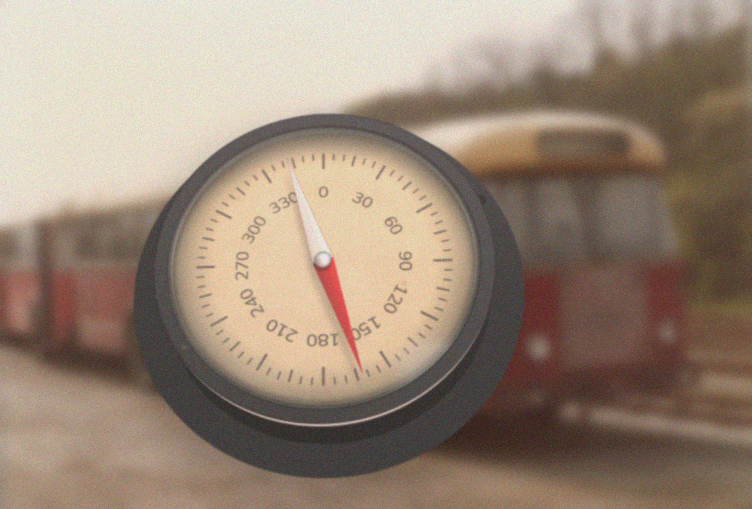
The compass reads 162.5 °
